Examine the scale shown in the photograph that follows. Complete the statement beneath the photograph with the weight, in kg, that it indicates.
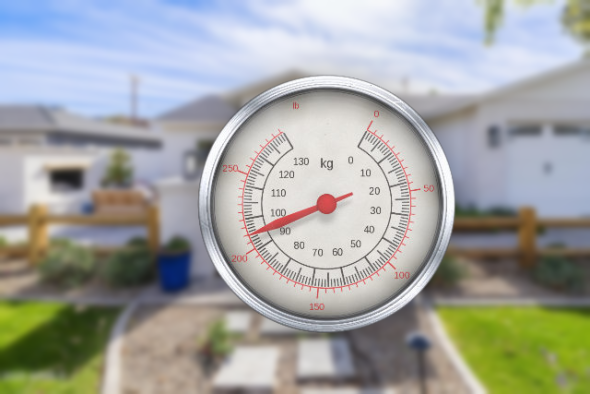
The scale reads 95 kg
